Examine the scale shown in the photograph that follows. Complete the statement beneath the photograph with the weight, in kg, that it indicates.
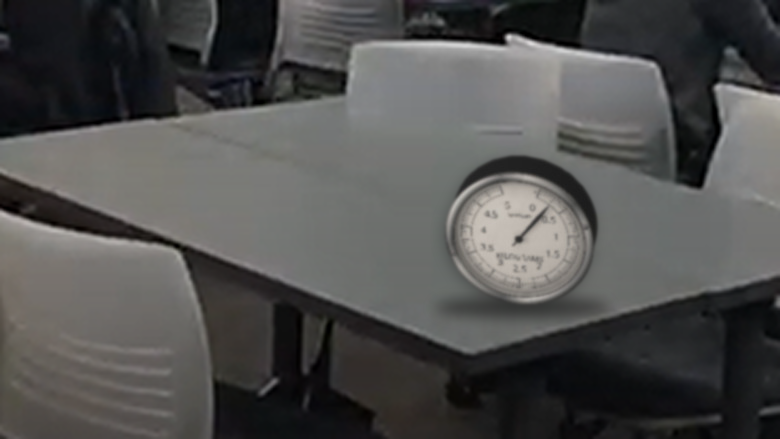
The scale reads 0.25 kg
